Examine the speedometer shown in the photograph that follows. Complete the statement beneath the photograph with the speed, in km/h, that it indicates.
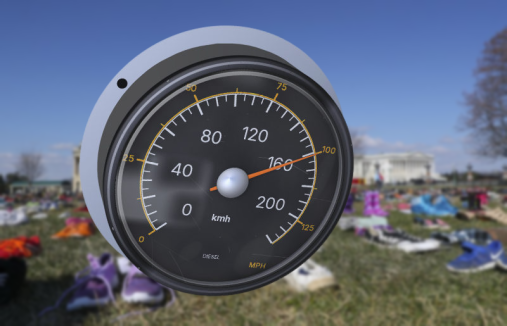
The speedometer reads 160 km/h
